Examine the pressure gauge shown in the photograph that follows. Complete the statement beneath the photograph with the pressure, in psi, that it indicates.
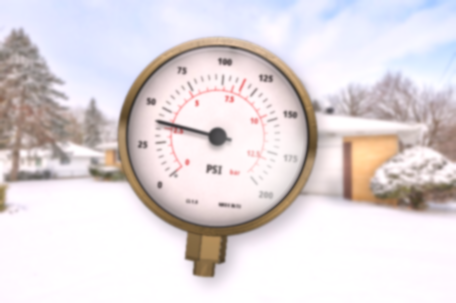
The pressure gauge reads 40 psi
